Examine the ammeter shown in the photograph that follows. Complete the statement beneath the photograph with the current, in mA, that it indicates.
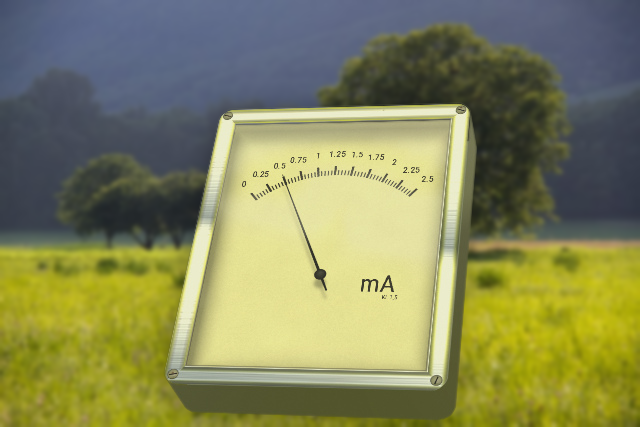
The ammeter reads 0.5 mA
